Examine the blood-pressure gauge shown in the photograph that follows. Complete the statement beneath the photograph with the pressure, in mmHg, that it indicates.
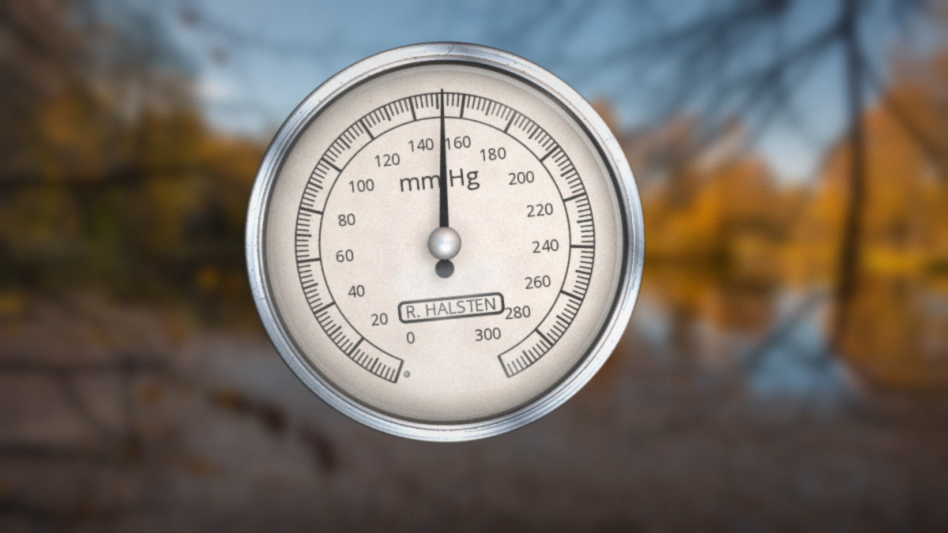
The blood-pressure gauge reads 152 mmHg
